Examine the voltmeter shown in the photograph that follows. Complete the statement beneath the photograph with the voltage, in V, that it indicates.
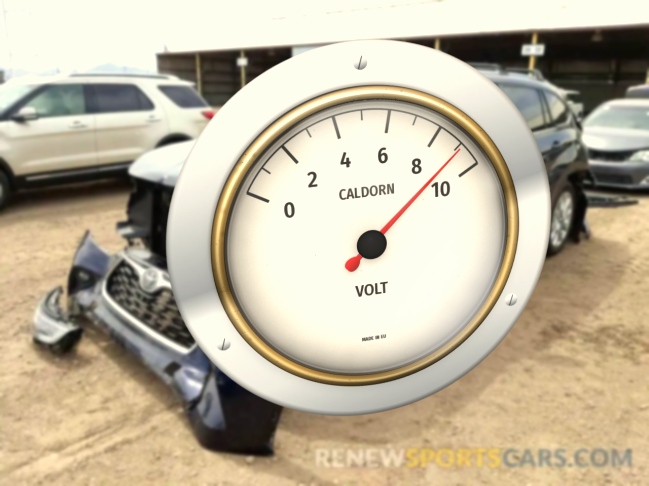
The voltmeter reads 9 V
